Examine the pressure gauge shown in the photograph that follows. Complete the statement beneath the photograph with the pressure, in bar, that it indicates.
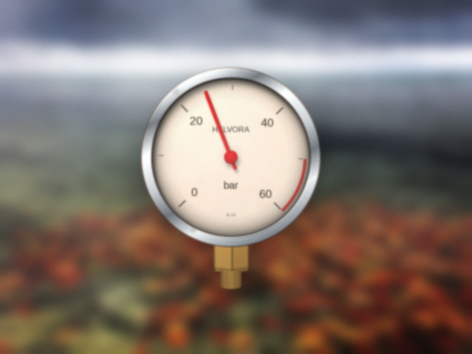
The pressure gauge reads 25 bar
